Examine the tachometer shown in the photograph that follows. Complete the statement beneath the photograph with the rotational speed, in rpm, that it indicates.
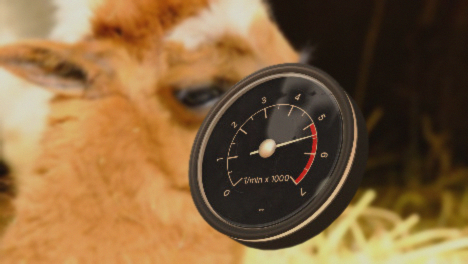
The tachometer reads 5500 rpm
